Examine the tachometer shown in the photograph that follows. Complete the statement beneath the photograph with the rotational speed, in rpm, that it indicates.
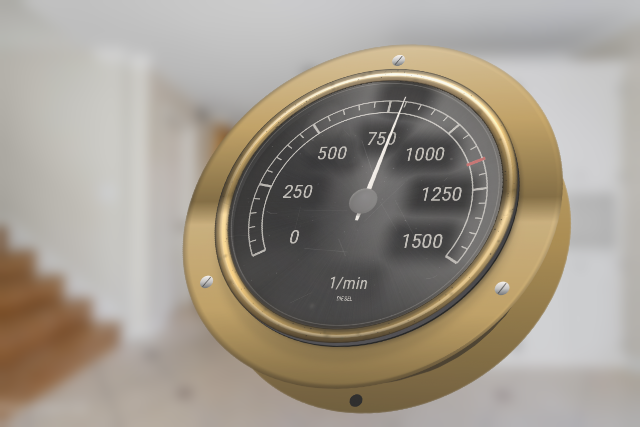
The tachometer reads 800 rpm
